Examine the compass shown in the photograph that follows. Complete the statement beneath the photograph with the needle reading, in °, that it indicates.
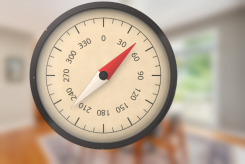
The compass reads 45 °
